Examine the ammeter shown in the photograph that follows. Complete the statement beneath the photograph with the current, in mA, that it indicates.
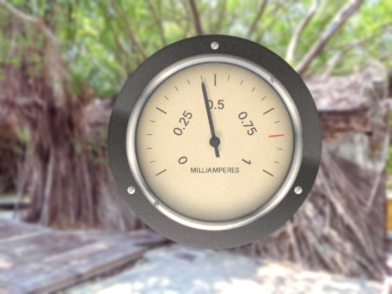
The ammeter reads 0.45 mA
